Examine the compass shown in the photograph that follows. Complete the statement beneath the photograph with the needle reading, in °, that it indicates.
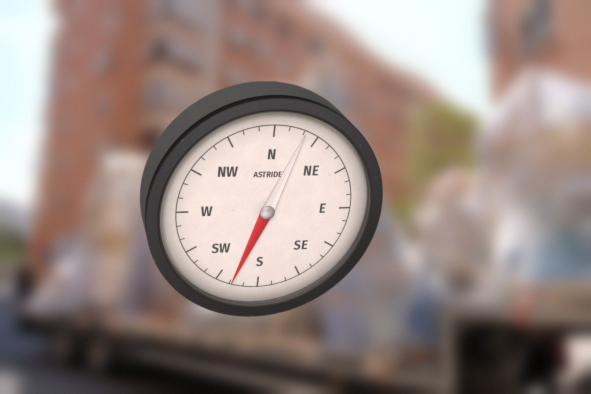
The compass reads 200 °
